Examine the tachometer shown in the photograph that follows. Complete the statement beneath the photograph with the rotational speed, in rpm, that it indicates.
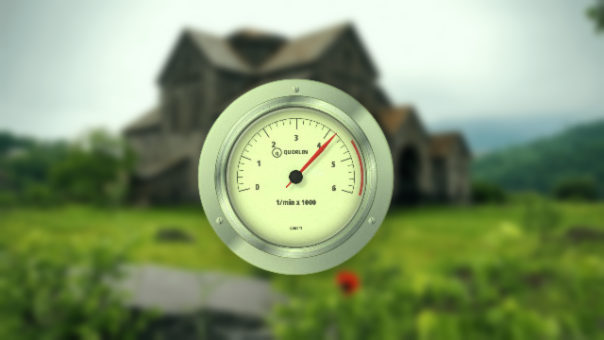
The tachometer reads 4200 rpm
